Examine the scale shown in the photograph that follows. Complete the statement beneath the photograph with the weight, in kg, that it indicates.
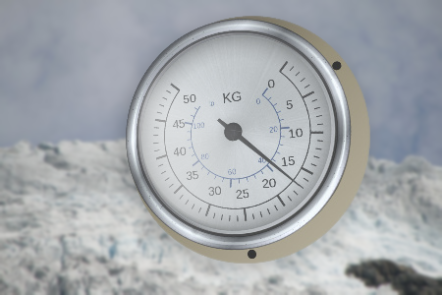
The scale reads 17 kg
